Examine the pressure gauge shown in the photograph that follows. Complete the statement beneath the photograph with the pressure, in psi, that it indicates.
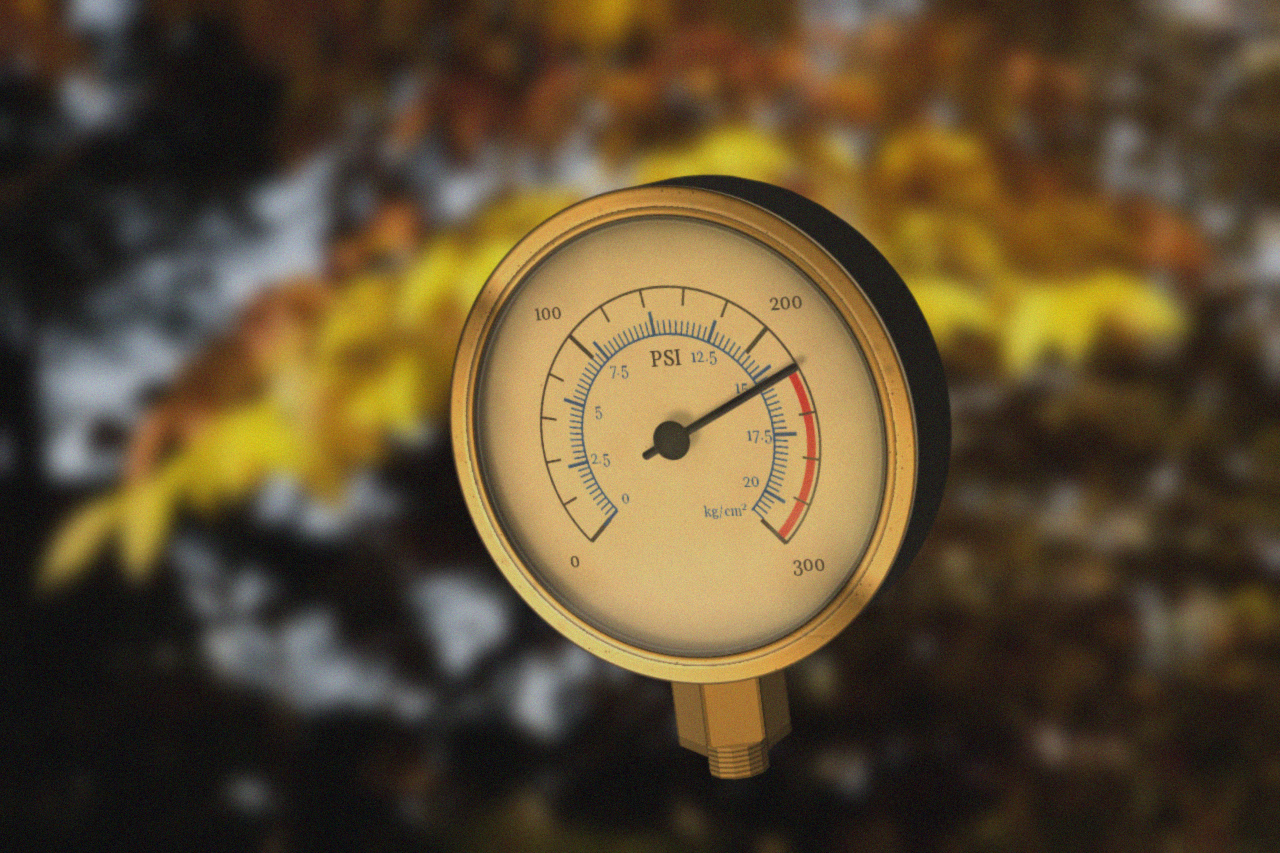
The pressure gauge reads 220 psi
